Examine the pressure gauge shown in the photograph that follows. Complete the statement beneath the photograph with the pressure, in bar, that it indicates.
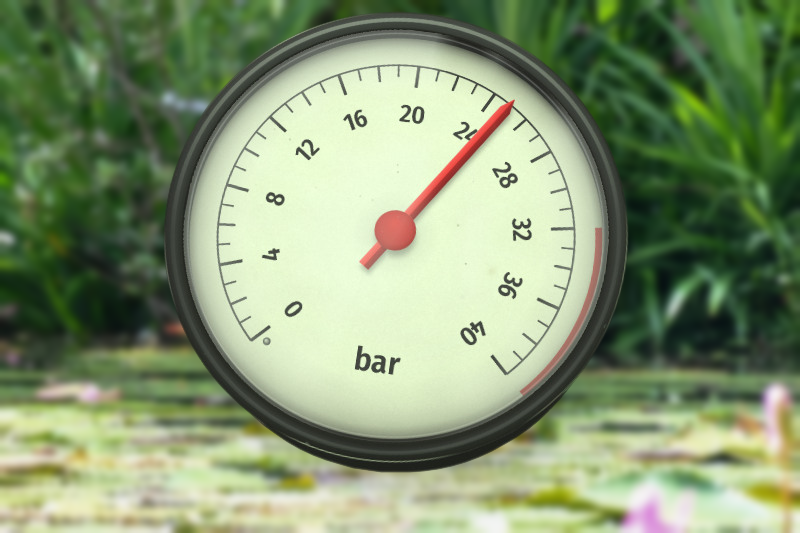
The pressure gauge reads 25 bar
